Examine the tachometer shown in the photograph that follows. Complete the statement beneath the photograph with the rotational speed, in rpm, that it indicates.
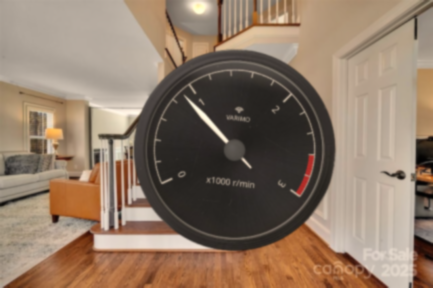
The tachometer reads 900 rpm
